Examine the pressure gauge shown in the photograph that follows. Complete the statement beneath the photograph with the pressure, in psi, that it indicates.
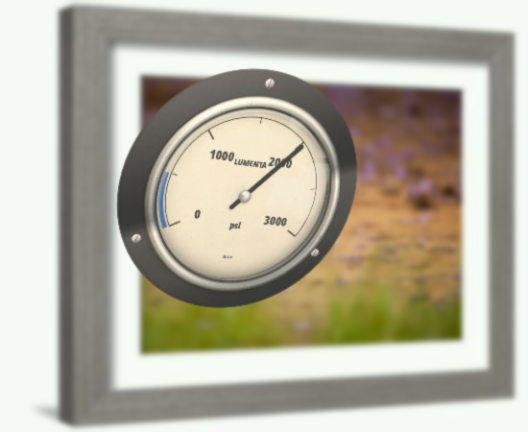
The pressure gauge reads 2000 psi
